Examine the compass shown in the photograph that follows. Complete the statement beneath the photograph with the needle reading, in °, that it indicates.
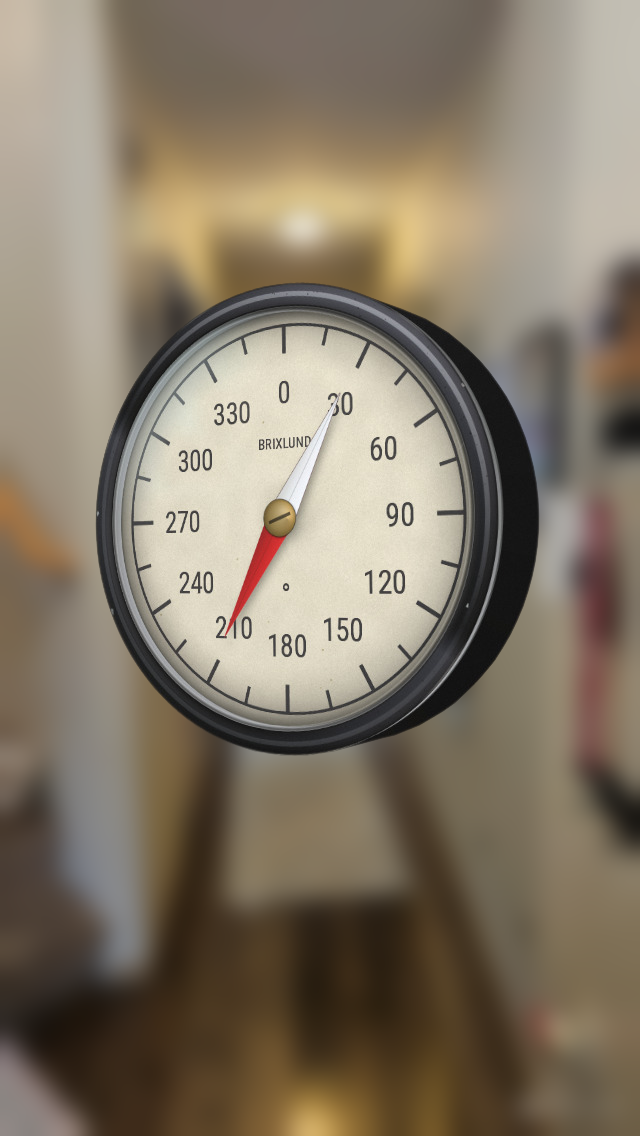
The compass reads 210 °
